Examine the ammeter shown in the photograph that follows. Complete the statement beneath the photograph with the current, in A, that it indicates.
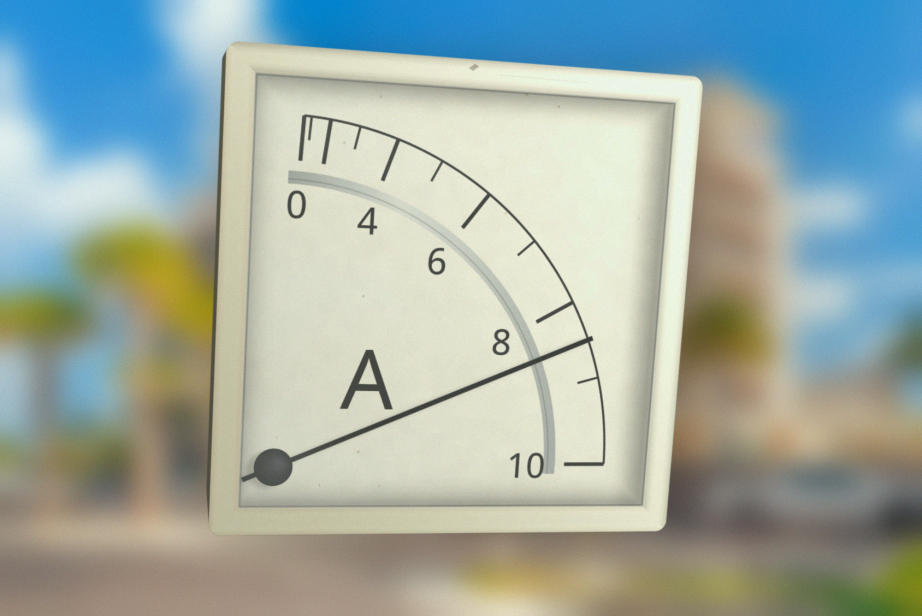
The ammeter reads 8.5 A
